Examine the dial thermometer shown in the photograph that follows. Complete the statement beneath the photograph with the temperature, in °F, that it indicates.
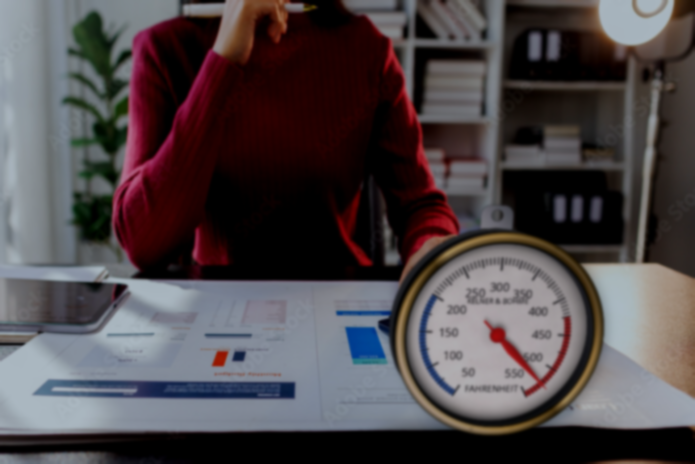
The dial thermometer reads 525 °F
